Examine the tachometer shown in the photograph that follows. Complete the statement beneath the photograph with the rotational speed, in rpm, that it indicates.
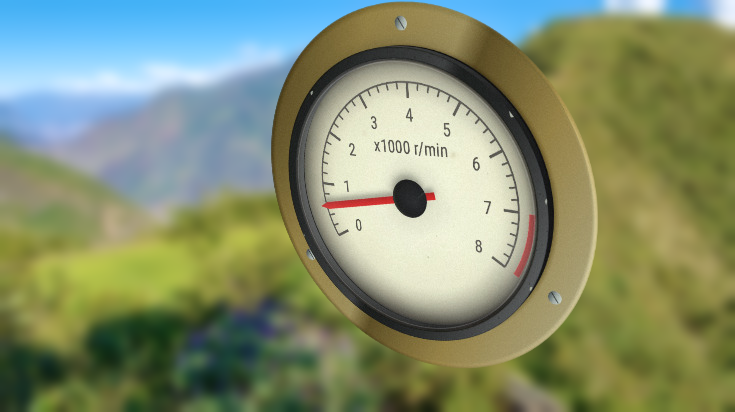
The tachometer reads 600 rpm
